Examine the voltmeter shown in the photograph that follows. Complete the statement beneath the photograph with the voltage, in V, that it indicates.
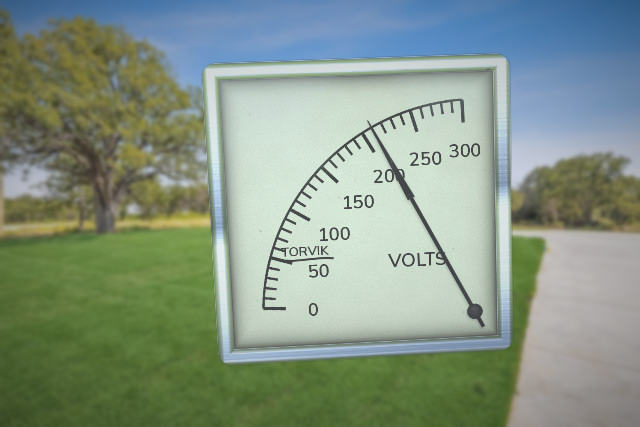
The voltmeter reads 210 V
